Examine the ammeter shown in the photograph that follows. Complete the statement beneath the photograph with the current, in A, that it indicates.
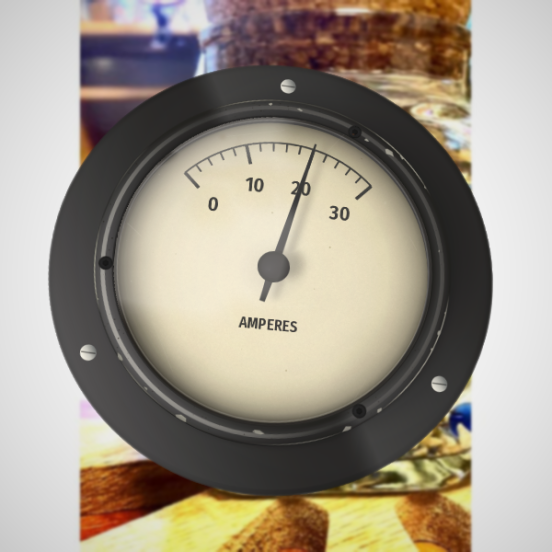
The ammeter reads 20 A
